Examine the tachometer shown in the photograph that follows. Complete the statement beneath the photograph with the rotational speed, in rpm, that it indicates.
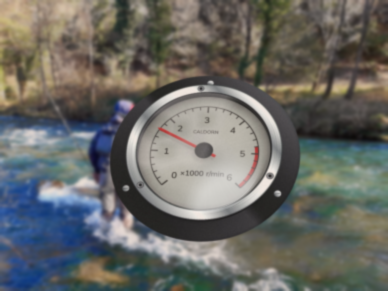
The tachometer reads 1600 rpm
